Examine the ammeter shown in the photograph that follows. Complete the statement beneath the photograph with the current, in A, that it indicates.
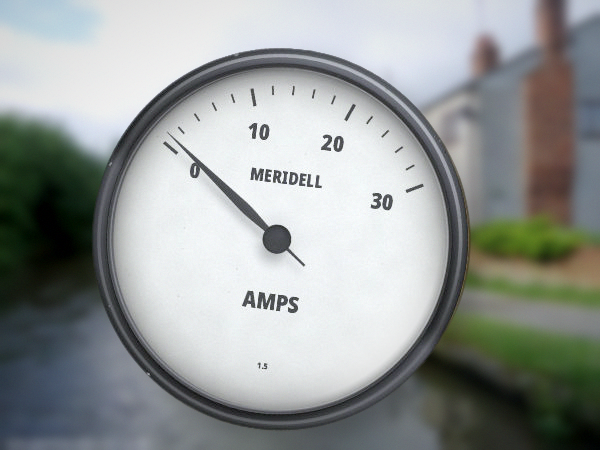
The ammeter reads 1 A
